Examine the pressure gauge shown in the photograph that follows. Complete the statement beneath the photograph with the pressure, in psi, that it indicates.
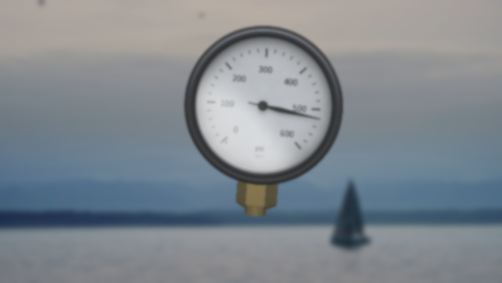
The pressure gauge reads 520 psi
